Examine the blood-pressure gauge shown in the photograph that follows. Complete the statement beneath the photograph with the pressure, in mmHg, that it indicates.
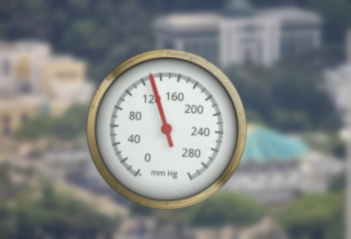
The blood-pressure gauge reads 130 mmHg
